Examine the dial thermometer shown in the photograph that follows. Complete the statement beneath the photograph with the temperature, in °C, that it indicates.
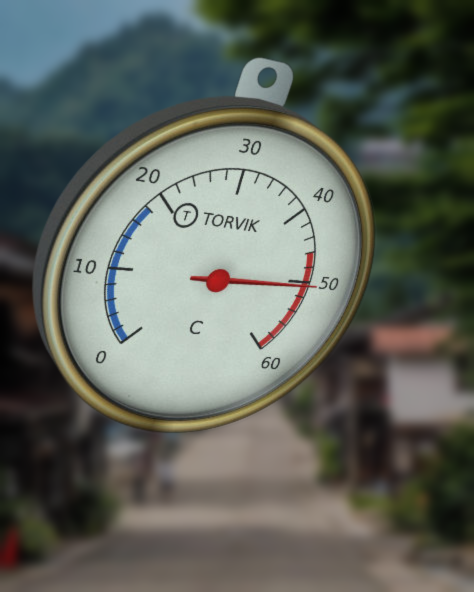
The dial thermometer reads 50 °C
